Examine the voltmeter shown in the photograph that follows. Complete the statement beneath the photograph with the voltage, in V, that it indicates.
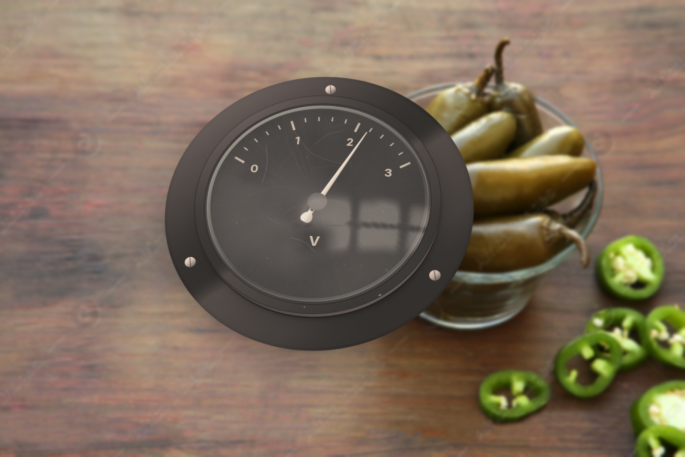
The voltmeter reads 2.2 V
